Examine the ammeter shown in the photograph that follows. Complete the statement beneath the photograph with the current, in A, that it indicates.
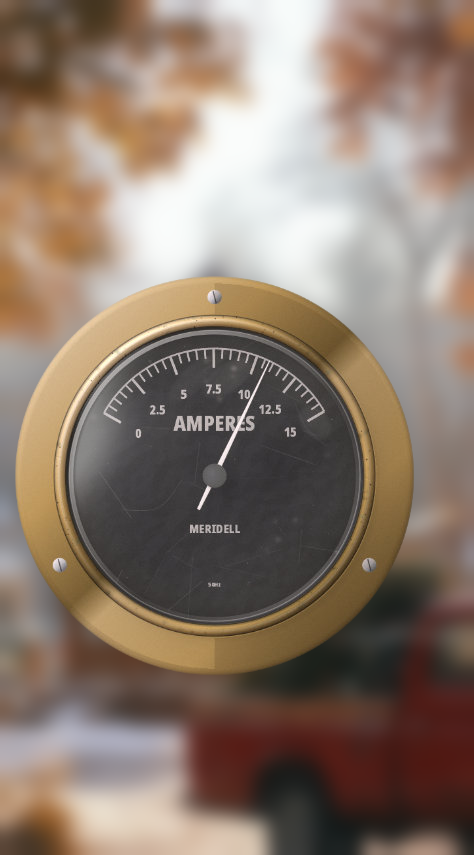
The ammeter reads 10.75 A
